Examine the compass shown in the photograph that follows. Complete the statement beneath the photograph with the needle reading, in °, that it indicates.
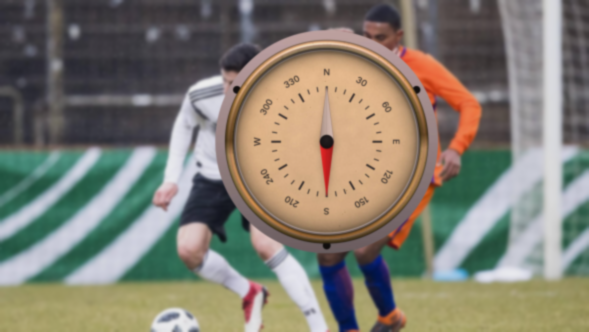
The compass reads 180 °
